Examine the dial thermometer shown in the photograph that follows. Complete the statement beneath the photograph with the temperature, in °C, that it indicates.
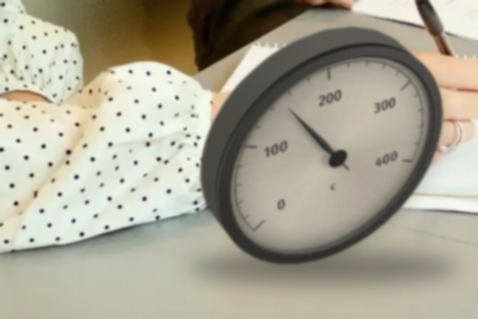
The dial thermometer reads 150 °C
